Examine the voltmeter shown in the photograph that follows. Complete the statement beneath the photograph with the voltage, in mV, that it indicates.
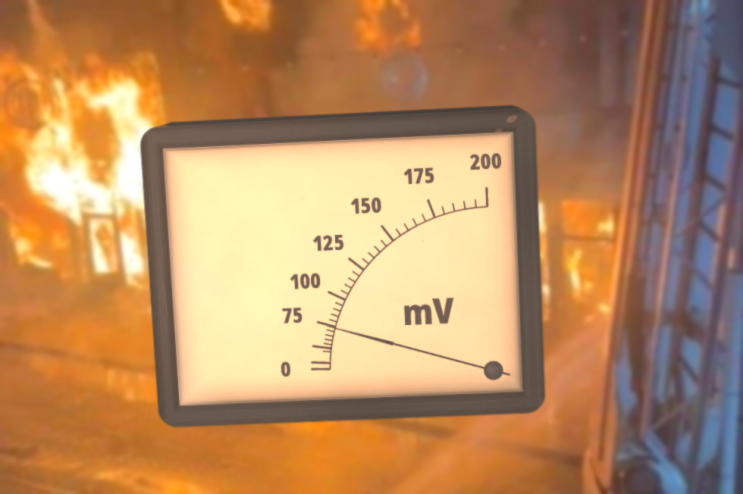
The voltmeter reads 75 mV
